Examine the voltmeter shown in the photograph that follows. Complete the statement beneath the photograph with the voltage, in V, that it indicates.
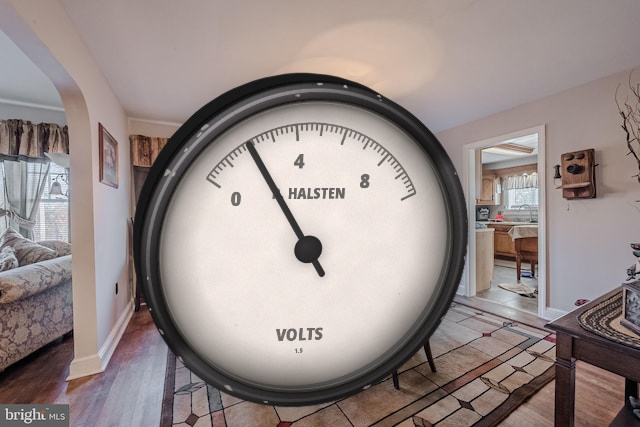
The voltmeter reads 2 V
